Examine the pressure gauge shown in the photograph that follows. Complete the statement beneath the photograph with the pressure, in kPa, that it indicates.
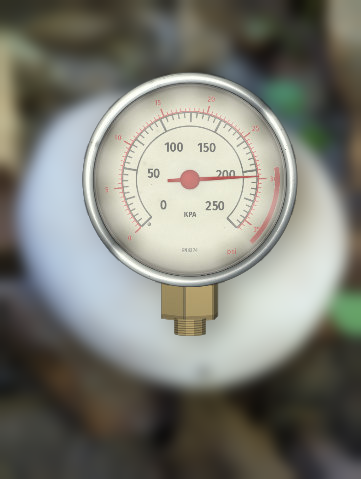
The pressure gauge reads 205 kPa
